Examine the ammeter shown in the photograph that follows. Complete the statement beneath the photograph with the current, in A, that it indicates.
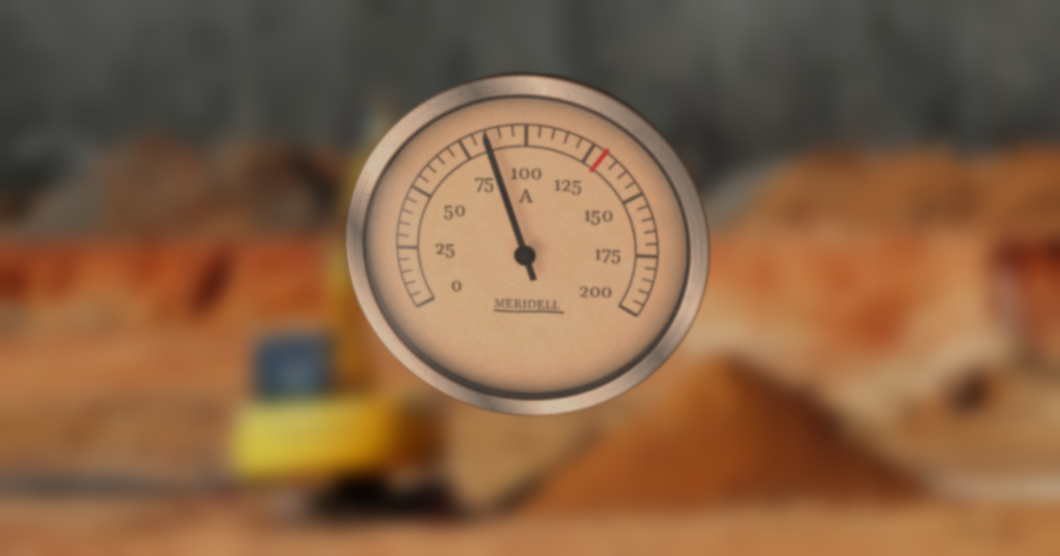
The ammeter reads 85 A
